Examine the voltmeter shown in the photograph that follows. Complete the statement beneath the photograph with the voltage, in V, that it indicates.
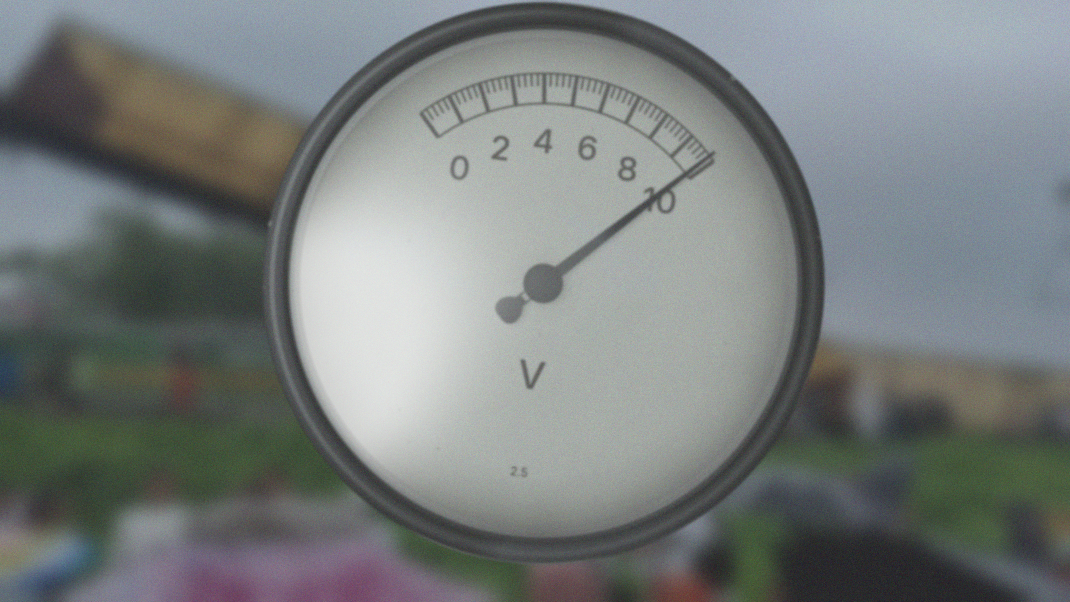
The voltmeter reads 9.8 V
